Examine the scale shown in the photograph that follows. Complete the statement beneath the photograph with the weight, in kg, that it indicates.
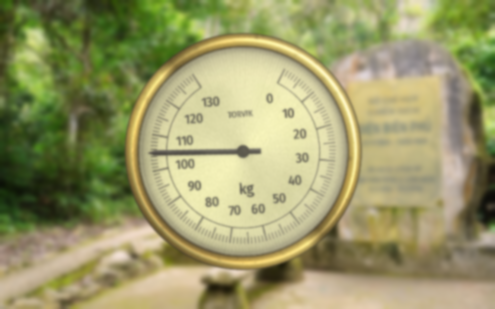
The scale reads 105 kg
